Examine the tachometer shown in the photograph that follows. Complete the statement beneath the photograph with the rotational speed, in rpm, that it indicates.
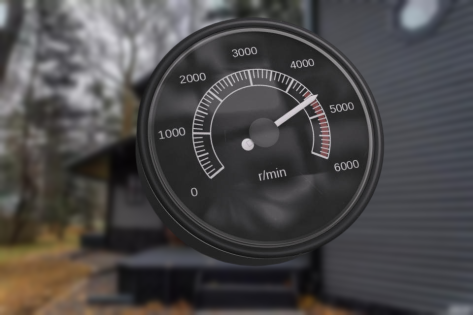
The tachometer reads 4600 rpm
